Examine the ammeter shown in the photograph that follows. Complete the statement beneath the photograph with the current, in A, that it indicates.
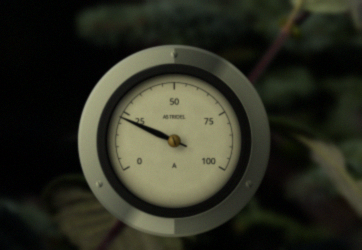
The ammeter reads 22.5 A
